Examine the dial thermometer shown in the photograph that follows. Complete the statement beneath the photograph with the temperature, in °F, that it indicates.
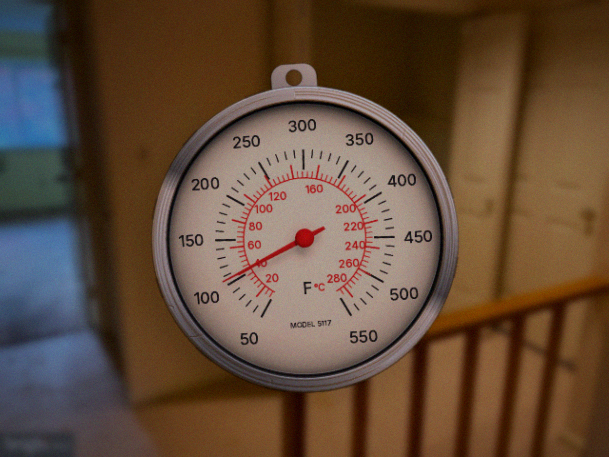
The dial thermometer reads 105 °F
